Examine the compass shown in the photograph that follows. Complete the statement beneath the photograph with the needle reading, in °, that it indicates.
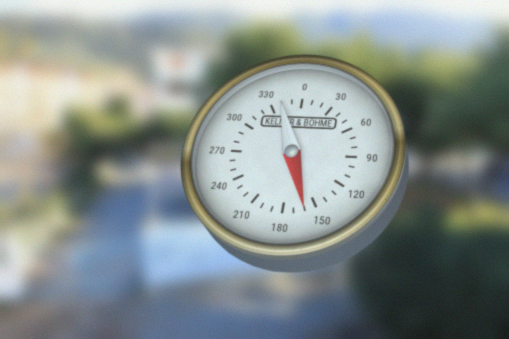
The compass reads 160 °
